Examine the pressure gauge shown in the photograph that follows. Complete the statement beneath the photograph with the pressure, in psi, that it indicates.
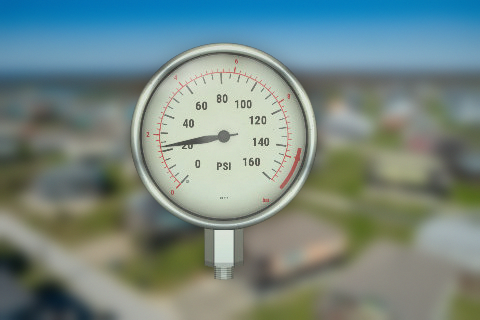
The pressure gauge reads 22.5 psi
